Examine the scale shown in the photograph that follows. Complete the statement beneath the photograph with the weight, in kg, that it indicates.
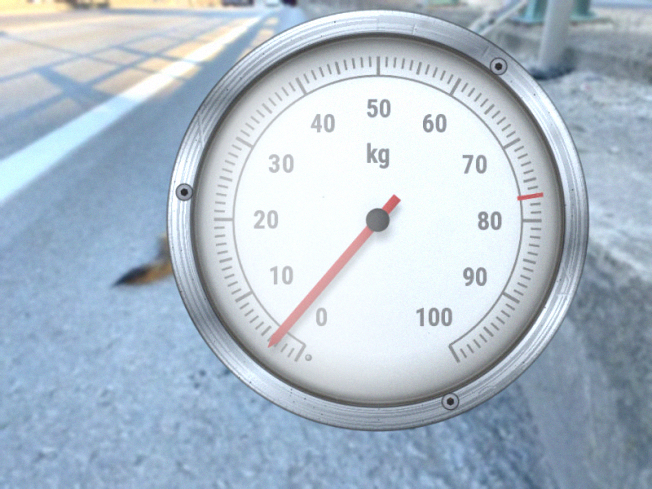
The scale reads 3.5 kg
